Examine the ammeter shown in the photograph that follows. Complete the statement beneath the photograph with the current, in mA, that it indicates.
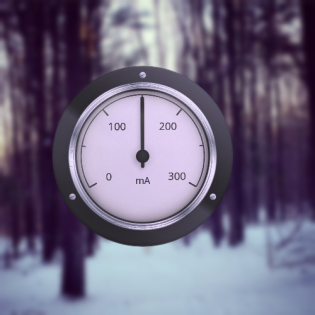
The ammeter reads 150 mA
